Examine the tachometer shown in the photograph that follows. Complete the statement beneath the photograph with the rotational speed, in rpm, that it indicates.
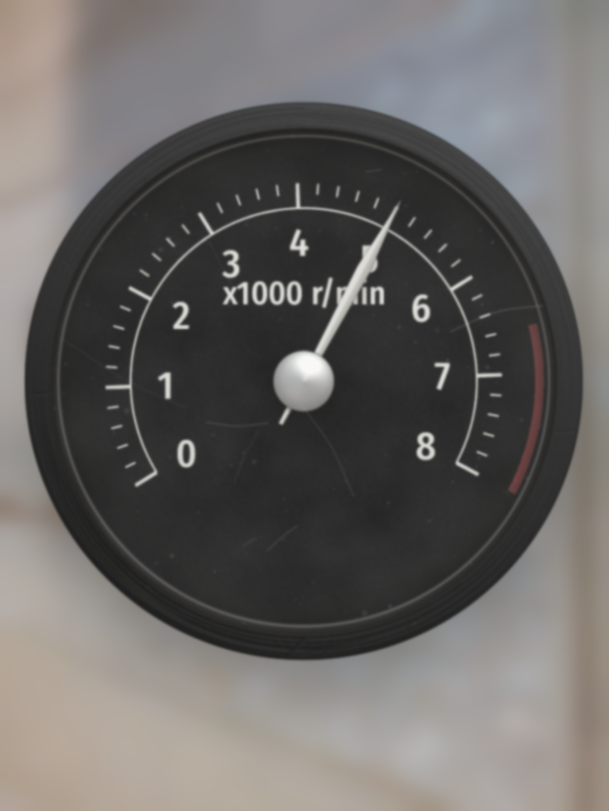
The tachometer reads 5000 rpm
